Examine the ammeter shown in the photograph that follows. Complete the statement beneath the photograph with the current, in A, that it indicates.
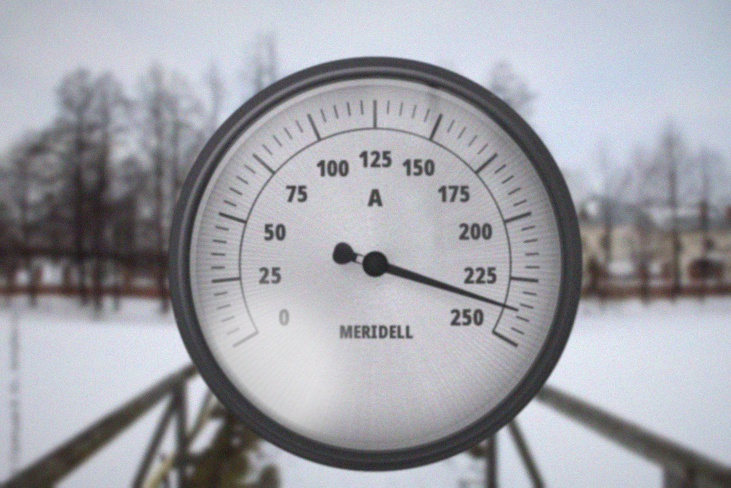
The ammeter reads 237.5 A
